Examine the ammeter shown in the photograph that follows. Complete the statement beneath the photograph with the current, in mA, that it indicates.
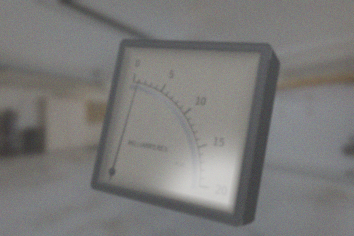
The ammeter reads 1 mA
